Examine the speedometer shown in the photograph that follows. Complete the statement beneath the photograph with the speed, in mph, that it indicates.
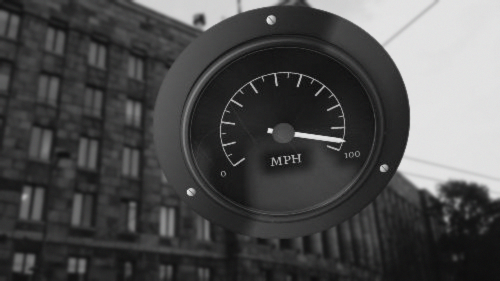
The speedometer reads 95 mph
